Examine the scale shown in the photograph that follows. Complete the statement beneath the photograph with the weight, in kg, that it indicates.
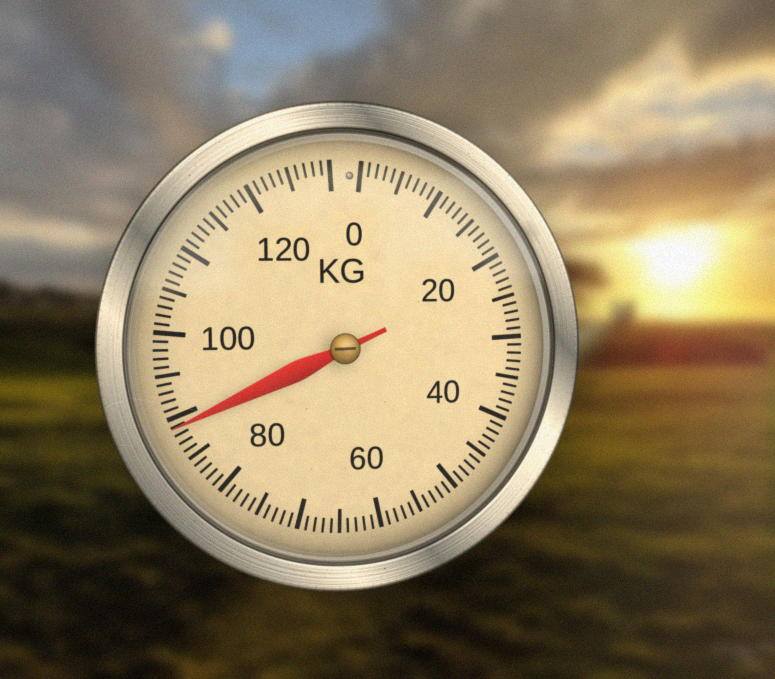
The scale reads 89 kg
